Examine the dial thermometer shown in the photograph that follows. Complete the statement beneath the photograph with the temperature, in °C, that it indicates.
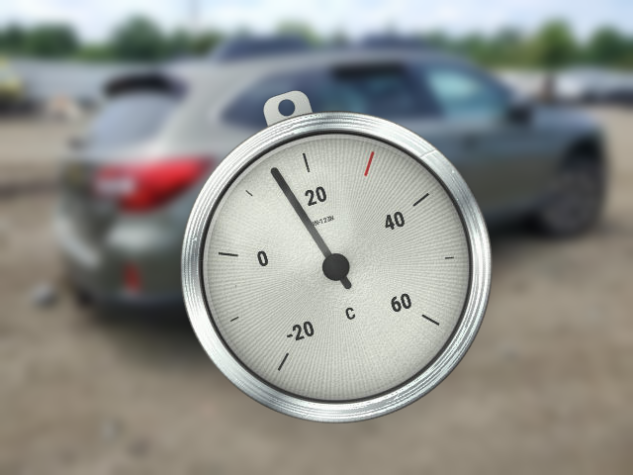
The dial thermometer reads 15 °C
